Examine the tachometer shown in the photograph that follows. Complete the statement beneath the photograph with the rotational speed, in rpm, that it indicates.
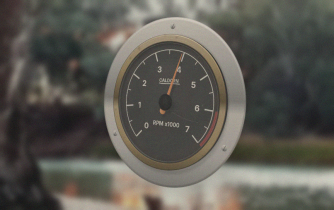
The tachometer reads 4000 rpm
